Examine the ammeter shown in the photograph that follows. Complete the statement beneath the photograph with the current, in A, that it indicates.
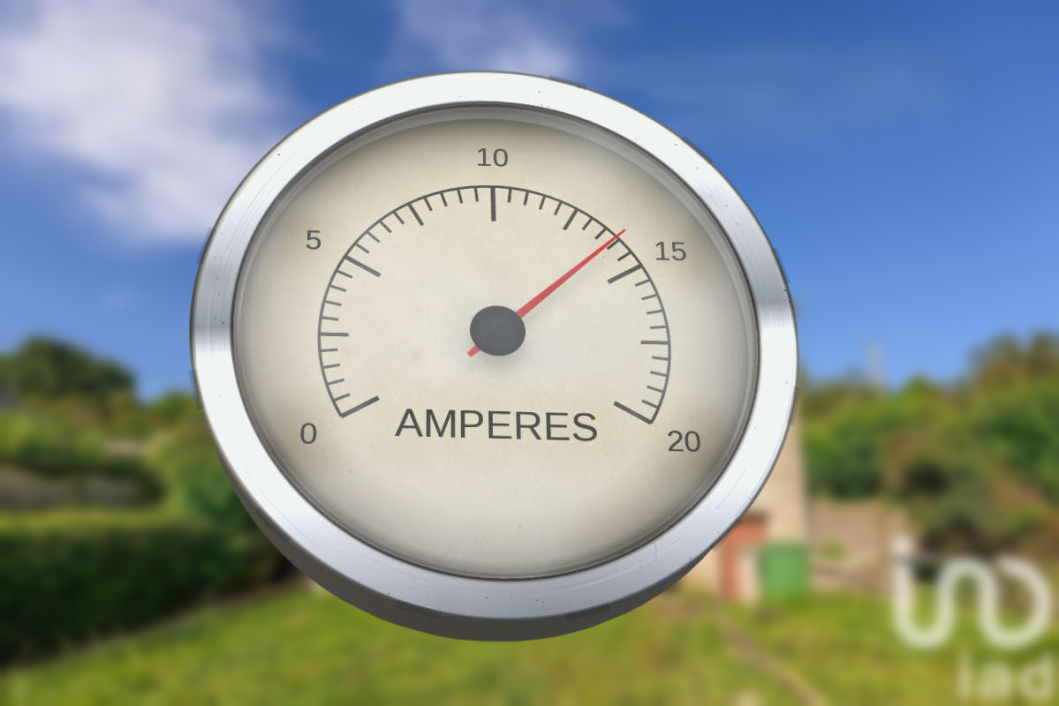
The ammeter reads 14 A
